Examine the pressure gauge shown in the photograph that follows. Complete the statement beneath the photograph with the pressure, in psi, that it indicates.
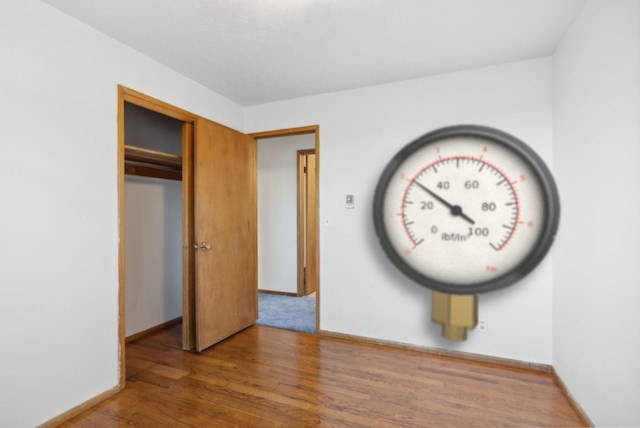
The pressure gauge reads 30 psi
